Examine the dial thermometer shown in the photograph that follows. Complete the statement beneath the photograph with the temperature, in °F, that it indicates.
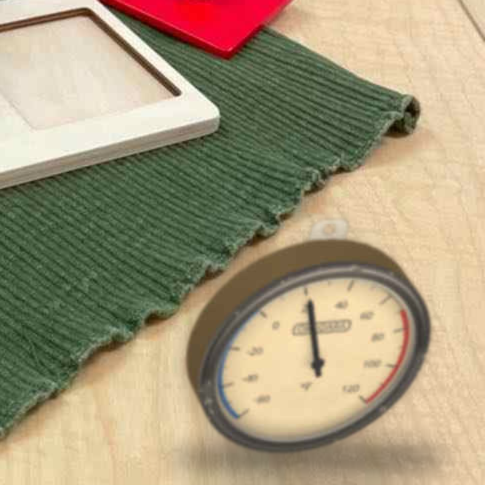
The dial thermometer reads 20 °F
